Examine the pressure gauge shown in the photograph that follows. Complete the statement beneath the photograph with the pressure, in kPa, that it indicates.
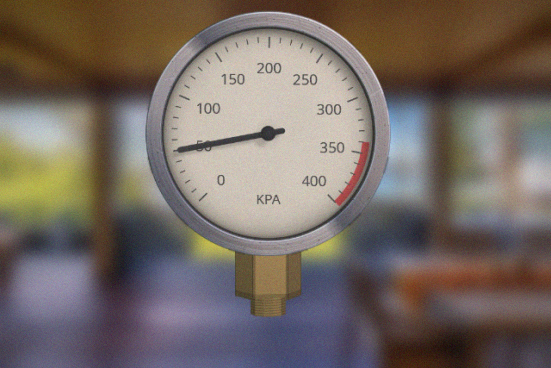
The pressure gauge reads 50 kPa
